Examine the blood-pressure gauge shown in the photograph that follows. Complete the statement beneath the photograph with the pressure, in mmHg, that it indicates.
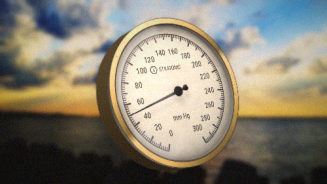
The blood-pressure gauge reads 50 mmHg
